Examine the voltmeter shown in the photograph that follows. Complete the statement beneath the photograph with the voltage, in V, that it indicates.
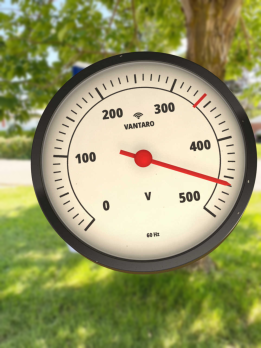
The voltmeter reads 460 V
